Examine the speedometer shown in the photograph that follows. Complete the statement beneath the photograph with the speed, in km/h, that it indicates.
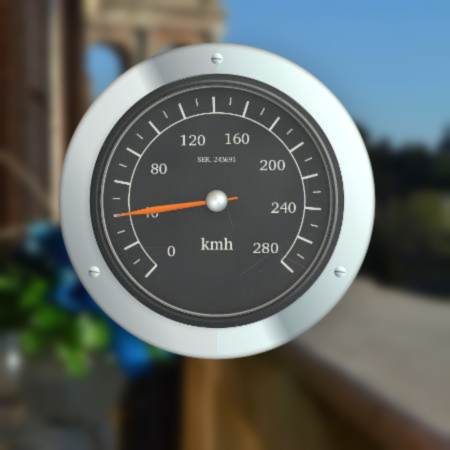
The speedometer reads 40 km/h
